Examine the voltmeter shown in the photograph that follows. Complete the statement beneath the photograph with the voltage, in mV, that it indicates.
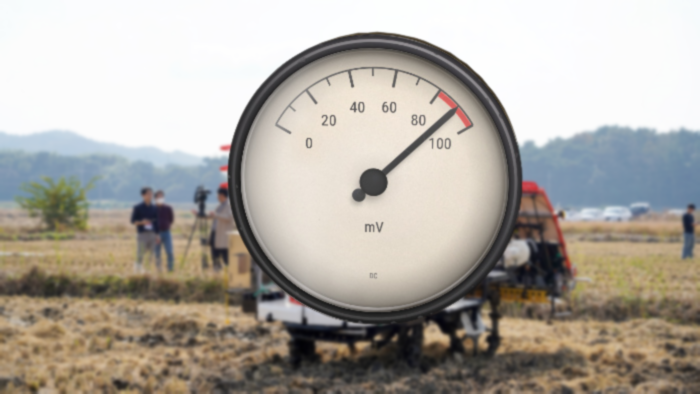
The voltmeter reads 90 mV
